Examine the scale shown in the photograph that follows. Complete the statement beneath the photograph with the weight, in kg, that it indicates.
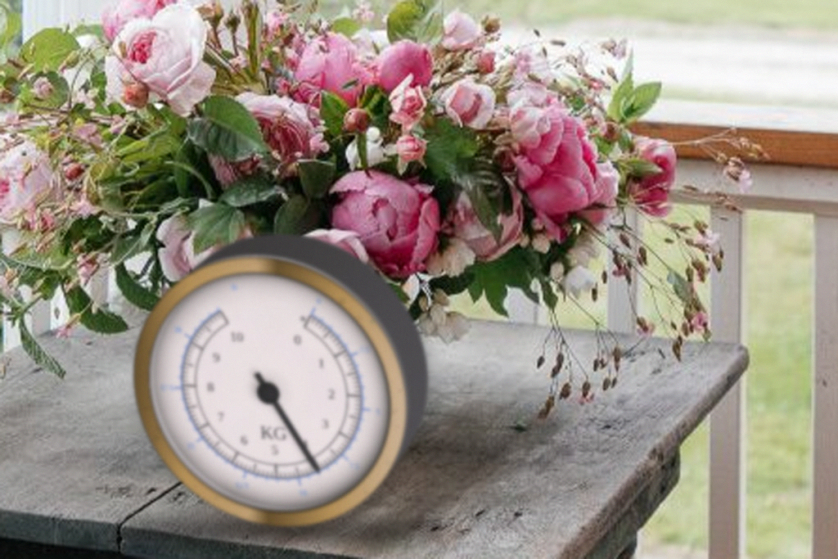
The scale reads 4 kg
